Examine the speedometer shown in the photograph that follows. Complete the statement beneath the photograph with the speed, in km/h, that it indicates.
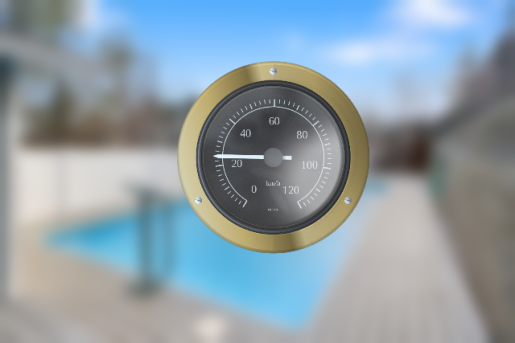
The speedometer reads 24 km/h
